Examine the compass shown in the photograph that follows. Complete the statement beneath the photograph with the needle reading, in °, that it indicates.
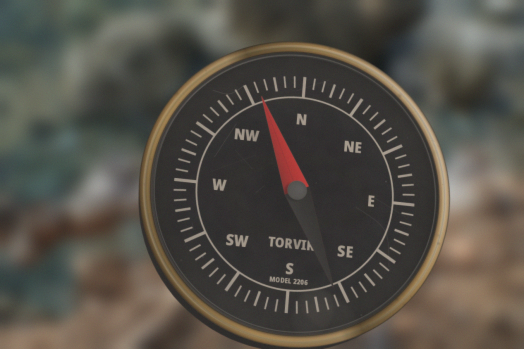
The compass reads 335 °
